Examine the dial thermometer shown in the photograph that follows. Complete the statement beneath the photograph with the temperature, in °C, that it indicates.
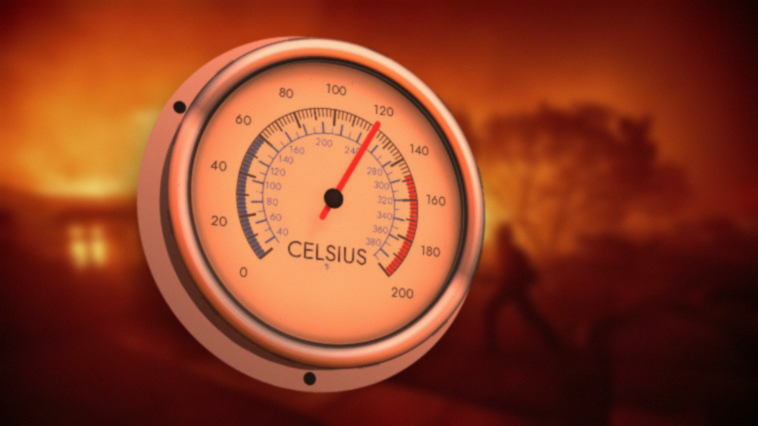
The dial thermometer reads 120 °C
